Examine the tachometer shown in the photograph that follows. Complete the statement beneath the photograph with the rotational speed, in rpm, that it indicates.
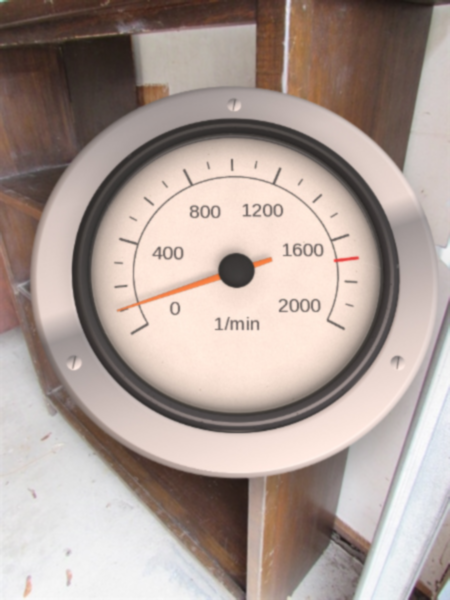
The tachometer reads 100 rpm
